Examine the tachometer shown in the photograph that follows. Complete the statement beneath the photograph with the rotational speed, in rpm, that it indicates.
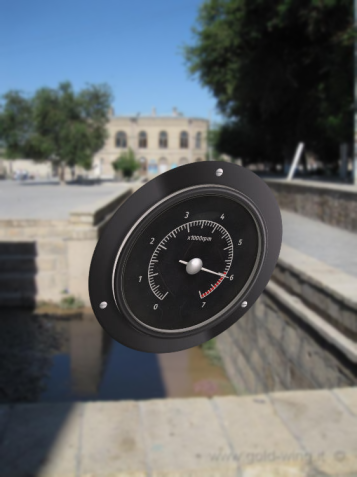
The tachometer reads 6000 rpm
